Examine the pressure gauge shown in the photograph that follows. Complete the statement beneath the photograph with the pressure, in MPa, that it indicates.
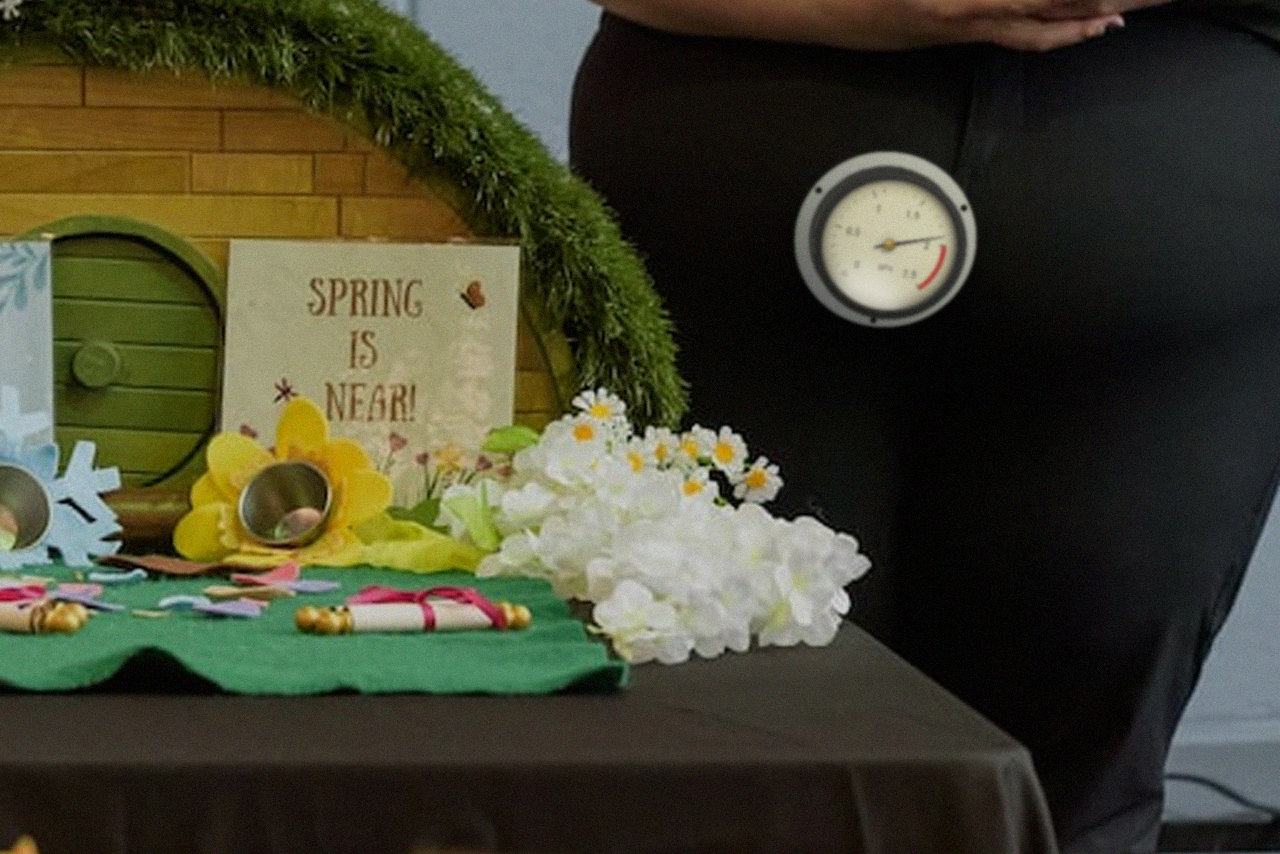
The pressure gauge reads 1.9 MPa
